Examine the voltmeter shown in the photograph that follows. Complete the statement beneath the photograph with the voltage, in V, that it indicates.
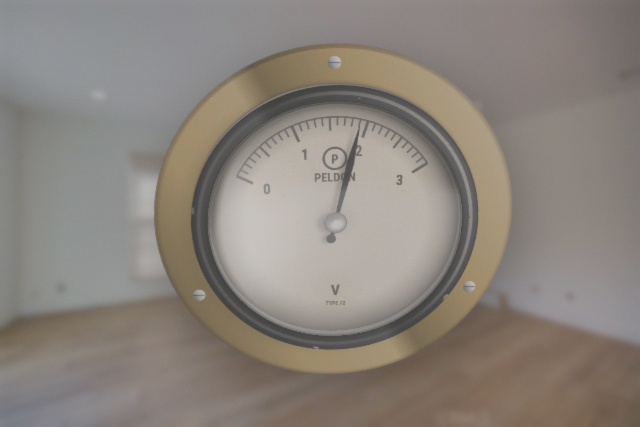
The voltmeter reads 1.9 V
